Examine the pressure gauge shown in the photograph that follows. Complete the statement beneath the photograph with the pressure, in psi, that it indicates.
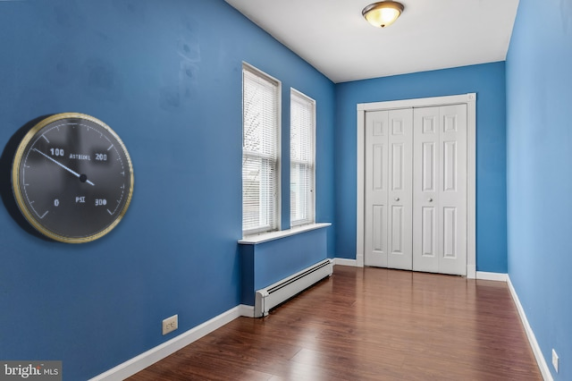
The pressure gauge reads 80 psi
